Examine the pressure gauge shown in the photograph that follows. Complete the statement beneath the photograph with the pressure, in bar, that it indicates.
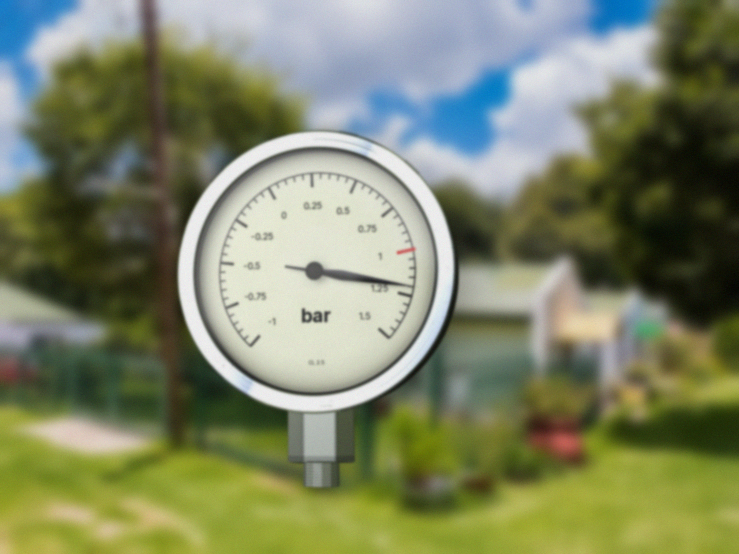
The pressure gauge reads 1.2 bar
